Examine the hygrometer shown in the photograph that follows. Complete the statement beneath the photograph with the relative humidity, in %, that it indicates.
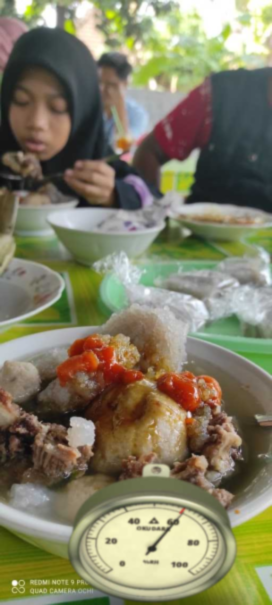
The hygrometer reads 60 %
